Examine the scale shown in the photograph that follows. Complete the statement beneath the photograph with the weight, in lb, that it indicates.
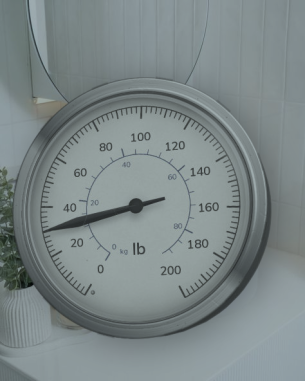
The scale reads 30 lb
